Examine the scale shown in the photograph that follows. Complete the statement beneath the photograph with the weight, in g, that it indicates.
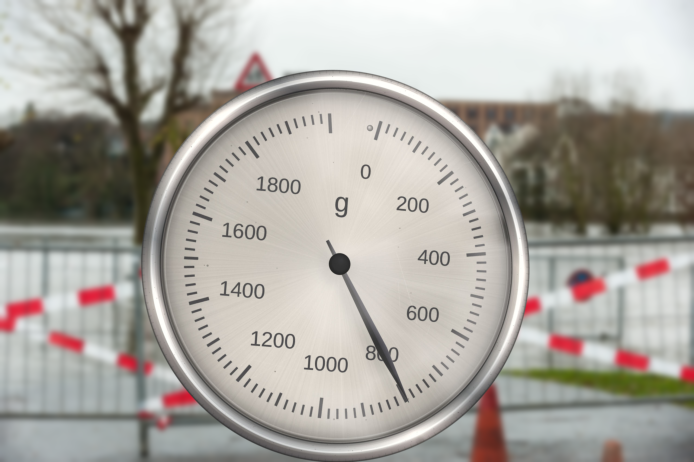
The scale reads 800 g
